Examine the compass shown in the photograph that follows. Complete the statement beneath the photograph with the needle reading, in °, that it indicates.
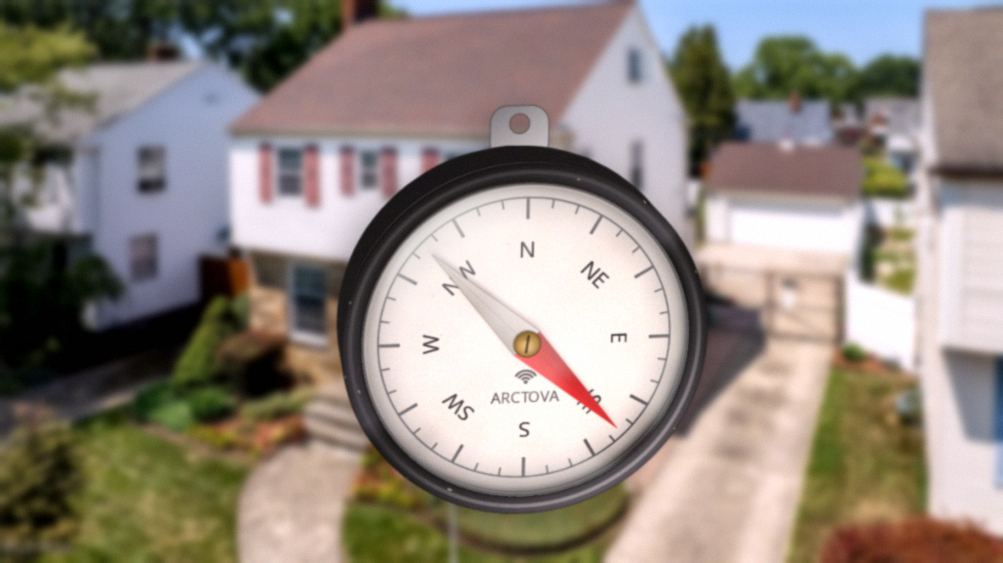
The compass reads 135 °
